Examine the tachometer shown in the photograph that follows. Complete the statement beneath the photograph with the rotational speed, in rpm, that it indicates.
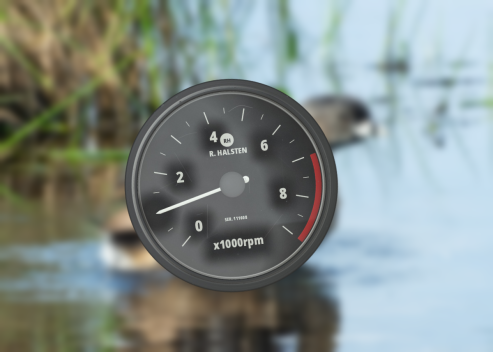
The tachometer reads 1000 rpm
